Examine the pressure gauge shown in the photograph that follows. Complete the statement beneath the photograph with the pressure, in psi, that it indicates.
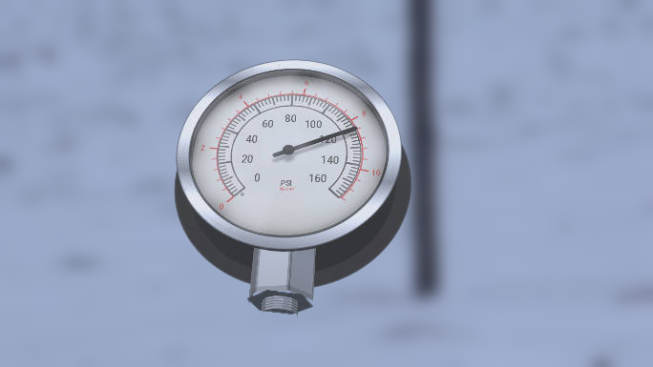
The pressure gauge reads 120 psi
